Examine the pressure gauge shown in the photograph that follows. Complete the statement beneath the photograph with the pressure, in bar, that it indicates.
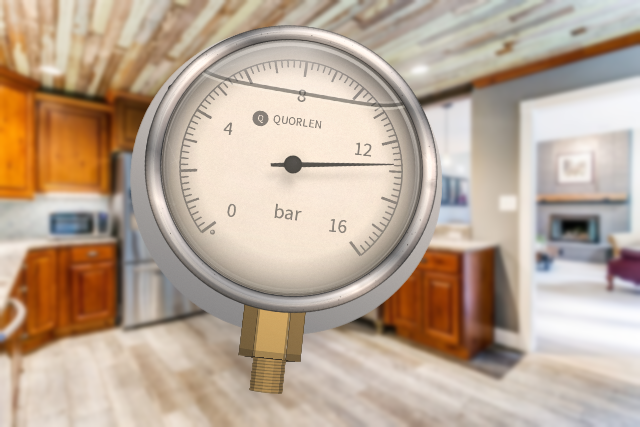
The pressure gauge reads 12.8 bar
